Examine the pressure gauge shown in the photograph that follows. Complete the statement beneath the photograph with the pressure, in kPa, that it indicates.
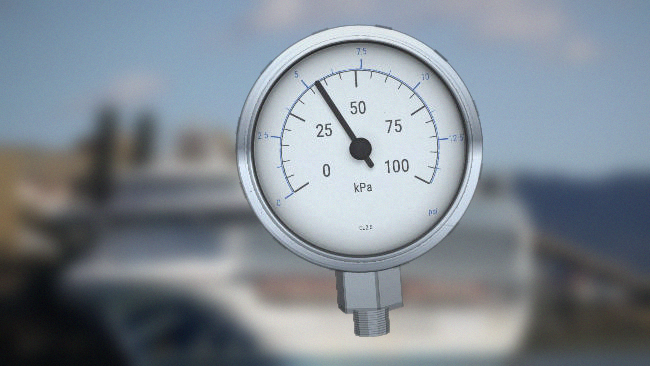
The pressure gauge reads 37.5 kPa
